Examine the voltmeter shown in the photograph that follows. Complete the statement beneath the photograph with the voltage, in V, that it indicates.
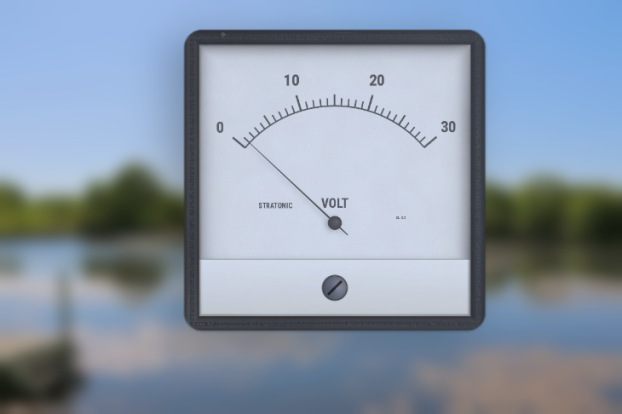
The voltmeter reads 1 V
